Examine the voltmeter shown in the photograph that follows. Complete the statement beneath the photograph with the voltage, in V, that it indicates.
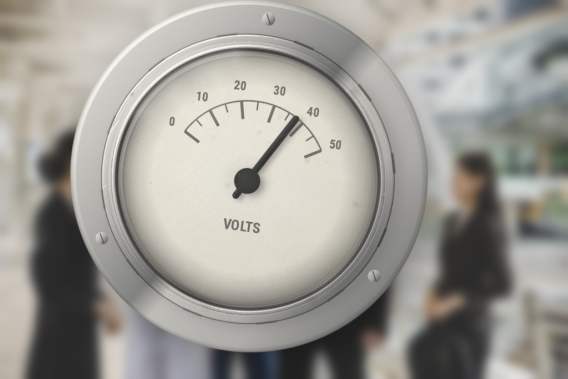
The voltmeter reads 37.5 V
